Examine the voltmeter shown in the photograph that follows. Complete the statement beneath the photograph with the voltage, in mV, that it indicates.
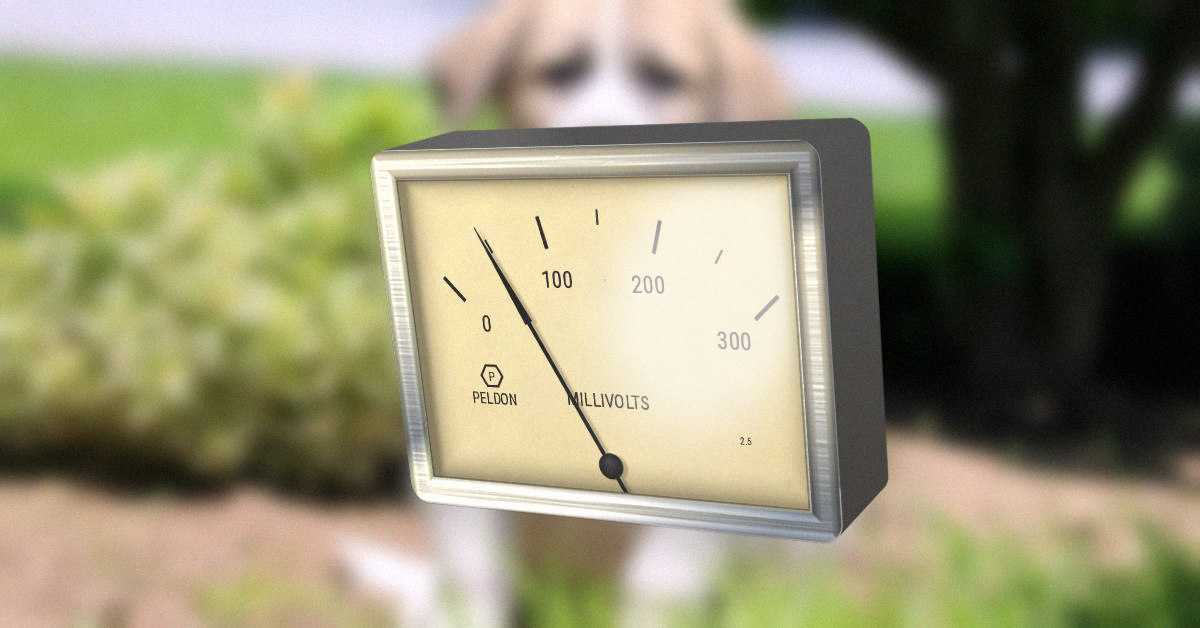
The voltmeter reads 50 mV
